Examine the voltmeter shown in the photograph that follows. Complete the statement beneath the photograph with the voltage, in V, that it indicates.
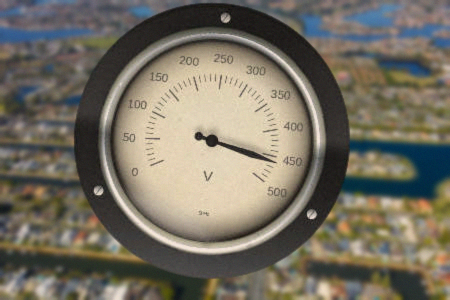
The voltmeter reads 460 V
